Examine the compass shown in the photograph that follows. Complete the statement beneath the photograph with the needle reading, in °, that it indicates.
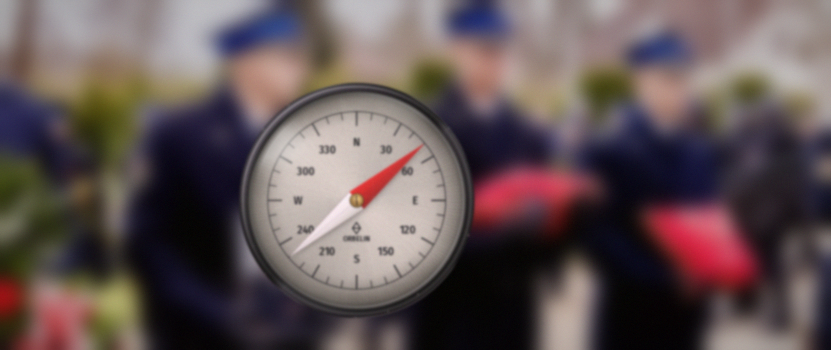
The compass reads 50 °
